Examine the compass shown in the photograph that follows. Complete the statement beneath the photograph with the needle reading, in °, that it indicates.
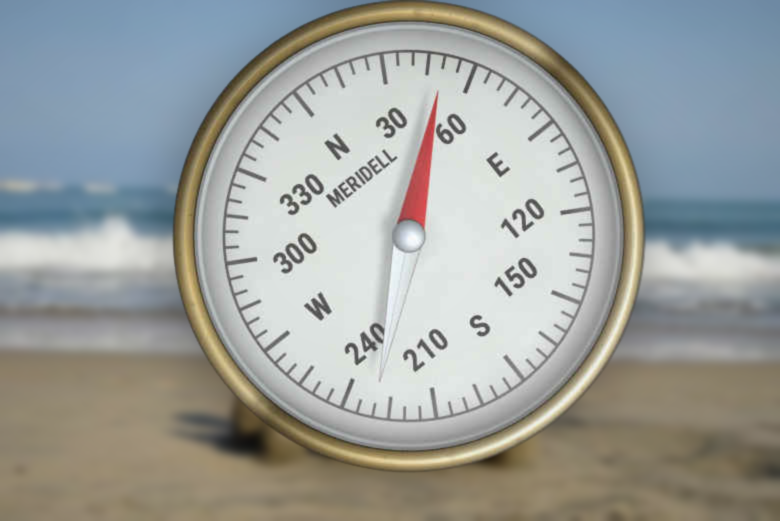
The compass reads 50 °
